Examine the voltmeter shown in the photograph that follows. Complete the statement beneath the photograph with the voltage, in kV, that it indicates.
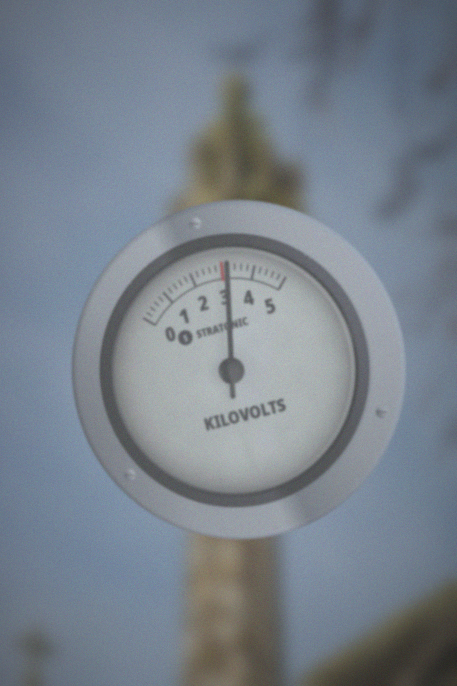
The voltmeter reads 3.2 kV
